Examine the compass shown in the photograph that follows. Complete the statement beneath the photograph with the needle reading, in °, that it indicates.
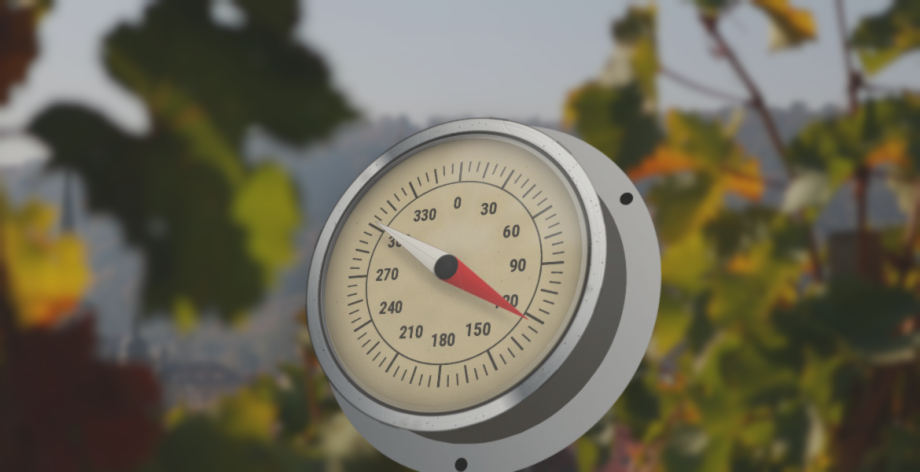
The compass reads 122.5 °
